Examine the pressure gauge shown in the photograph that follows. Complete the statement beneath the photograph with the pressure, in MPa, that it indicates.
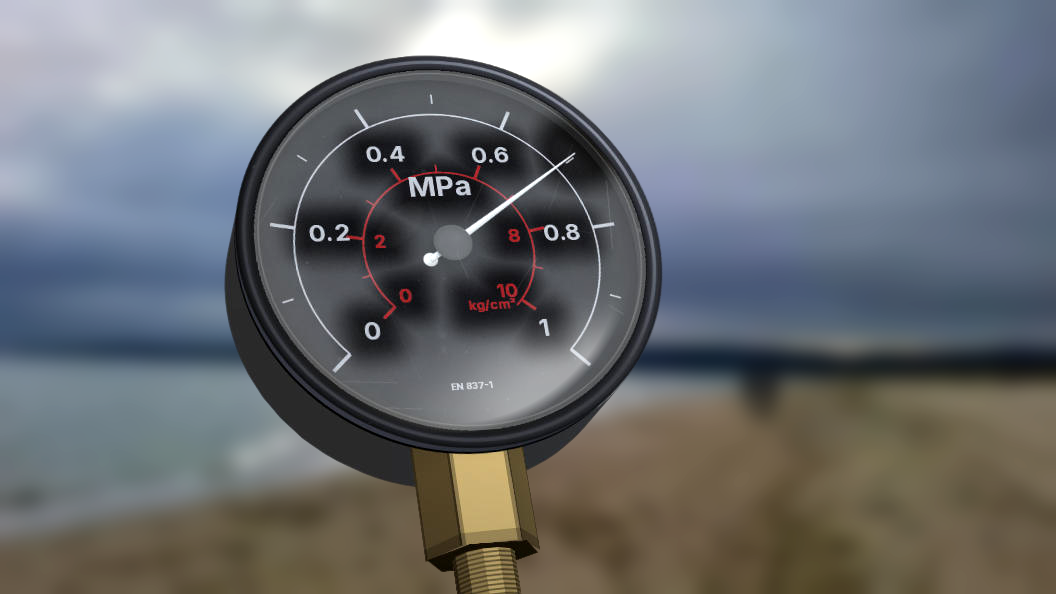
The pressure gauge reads 0.7 MPa
